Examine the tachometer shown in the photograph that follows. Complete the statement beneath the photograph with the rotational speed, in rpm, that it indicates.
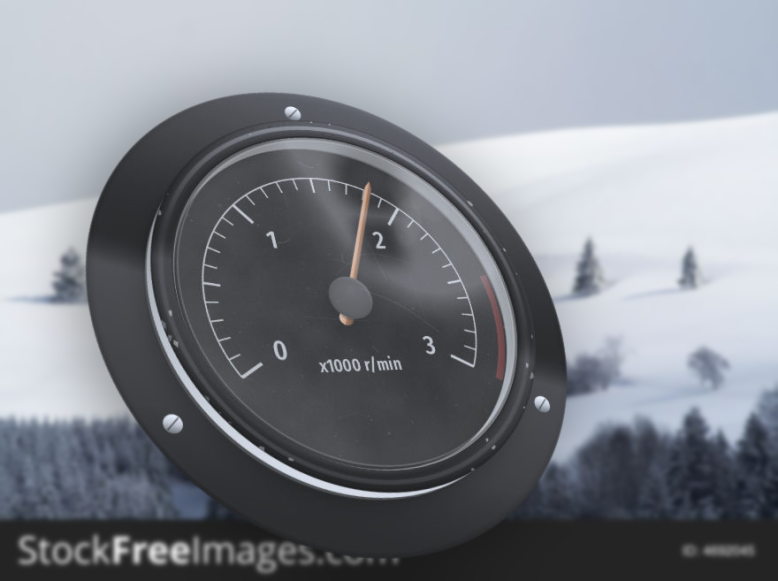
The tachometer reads 1800 rpm
